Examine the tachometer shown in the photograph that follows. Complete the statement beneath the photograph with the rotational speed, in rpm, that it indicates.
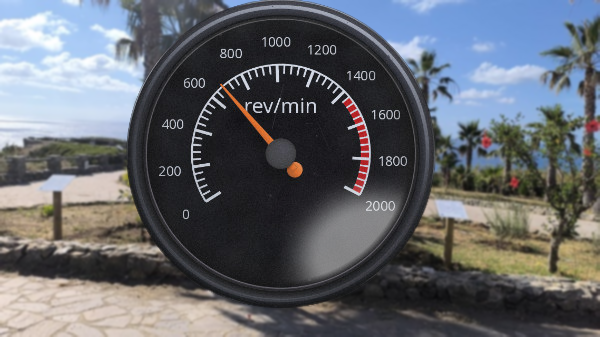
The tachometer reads 680 rpm
